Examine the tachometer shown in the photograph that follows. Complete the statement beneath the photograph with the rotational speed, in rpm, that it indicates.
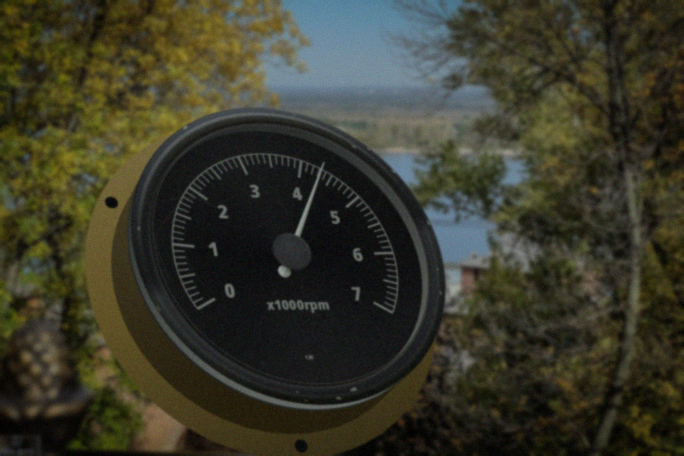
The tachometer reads 4300 rpm
